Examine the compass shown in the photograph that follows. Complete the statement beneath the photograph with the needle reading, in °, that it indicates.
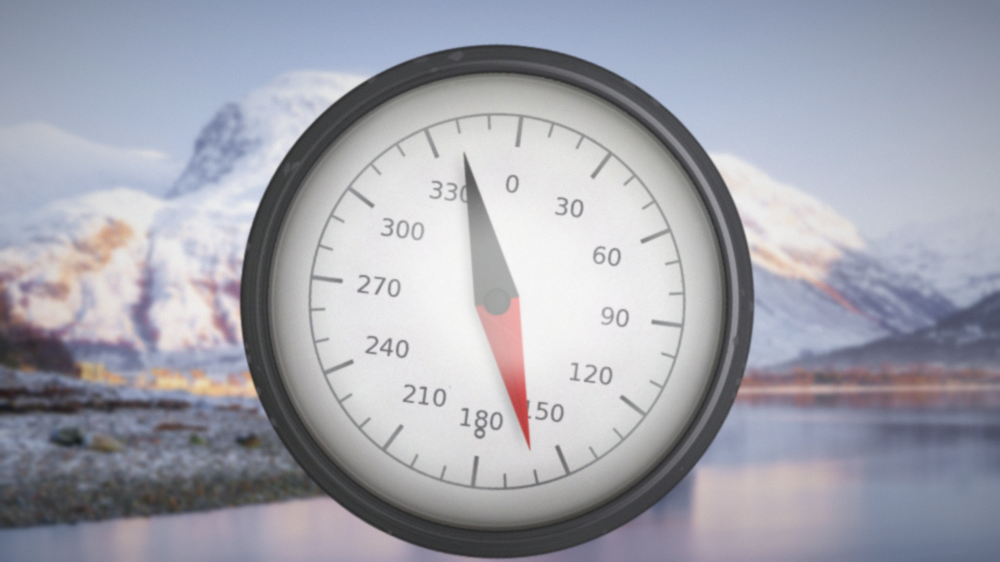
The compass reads 160 °
